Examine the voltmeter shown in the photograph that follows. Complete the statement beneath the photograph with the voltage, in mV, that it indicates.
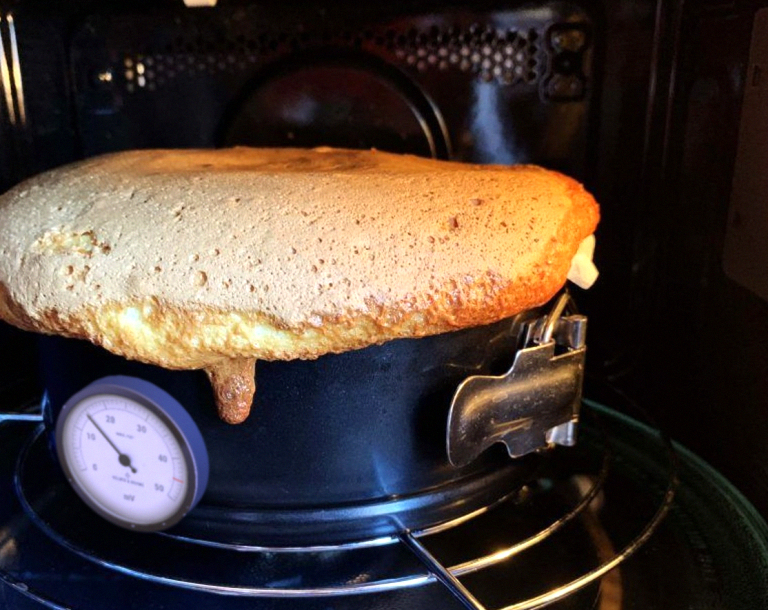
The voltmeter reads 15 mV
